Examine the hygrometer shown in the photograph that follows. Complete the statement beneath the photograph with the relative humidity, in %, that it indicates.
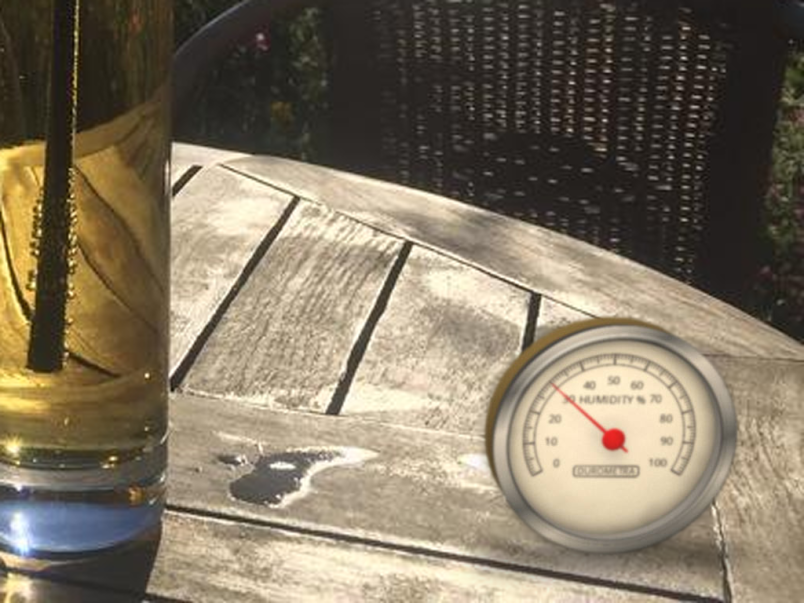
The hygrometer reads 30 %
